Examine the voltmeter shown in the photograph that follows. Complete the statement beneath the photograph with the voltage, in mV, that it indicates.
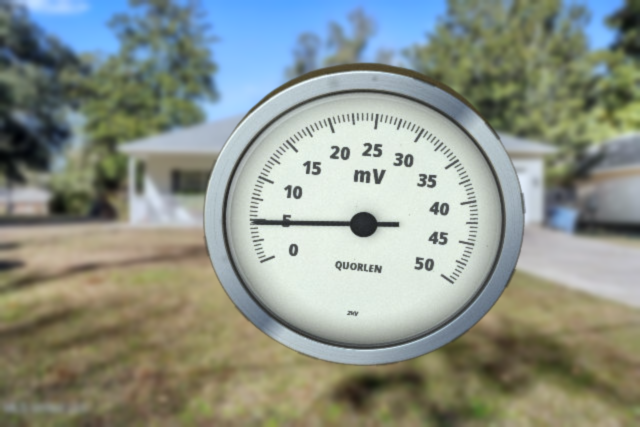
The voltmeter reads 5 mV
